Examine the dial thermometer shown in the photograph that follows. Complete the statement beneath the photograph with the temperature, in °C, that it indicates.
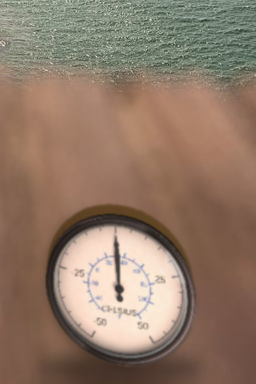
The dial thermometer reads 0 °C
